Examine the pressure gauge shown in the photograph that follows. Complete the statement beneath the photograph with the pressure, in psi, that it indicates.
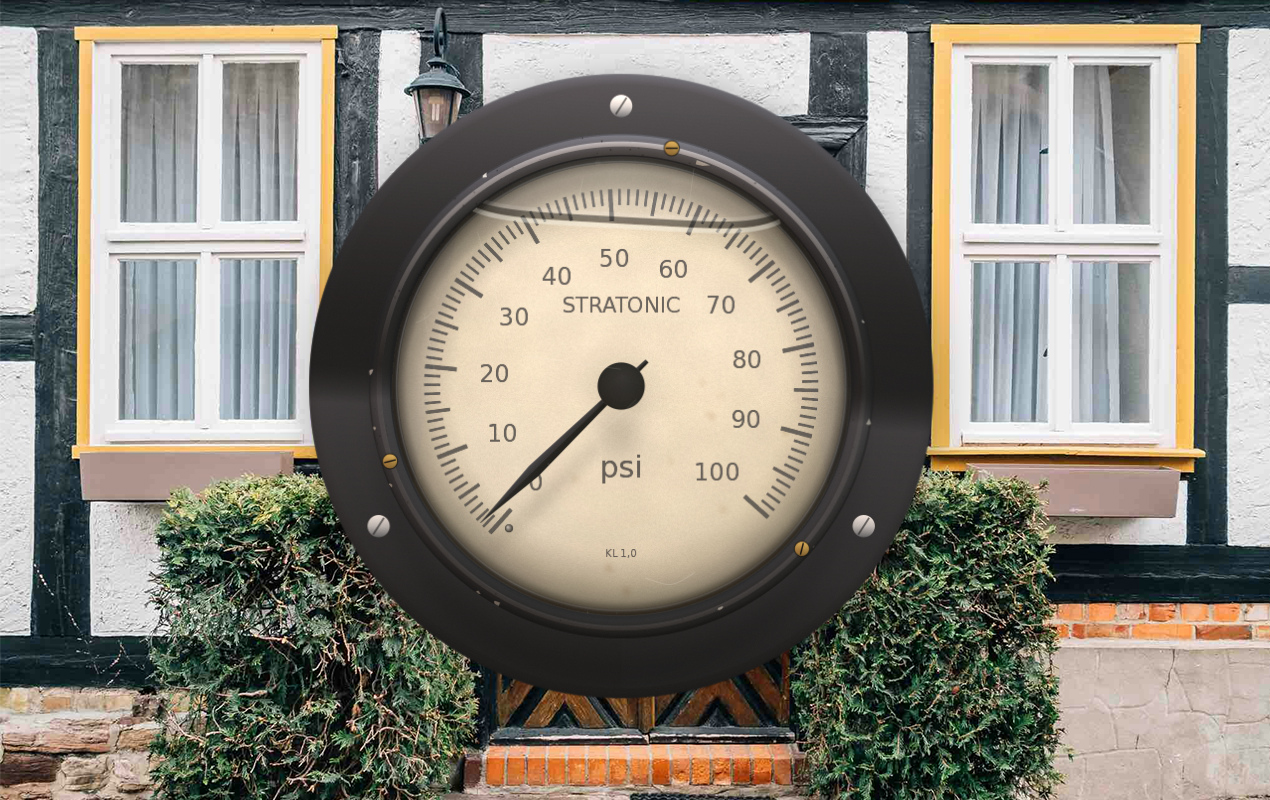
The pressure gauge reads 1.5 psi
